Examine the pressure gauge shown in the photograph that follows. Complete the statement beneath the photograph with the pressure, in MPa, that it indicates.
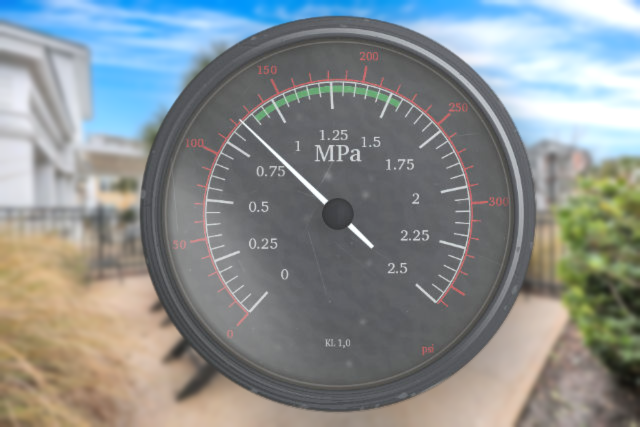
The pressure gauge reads 0.85 MPa
